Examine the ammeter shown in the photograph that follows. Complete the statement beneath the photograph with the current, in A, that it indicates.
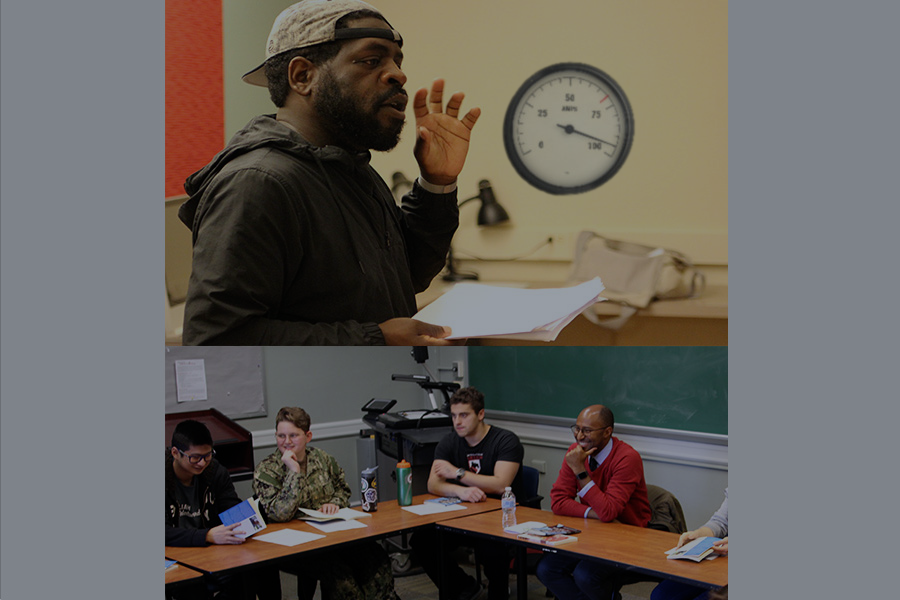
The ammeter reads 95 A
